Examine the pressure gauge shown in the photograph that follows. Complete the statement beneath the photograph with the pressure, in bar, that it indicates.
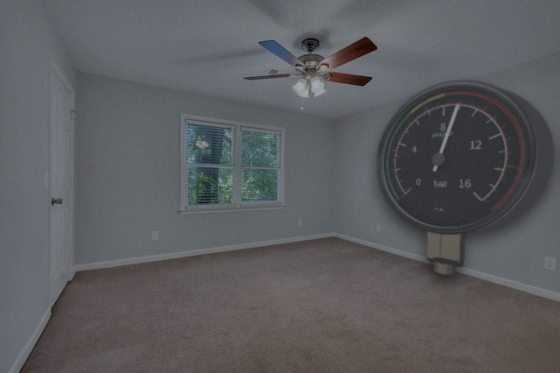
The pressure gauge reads 9 bar
